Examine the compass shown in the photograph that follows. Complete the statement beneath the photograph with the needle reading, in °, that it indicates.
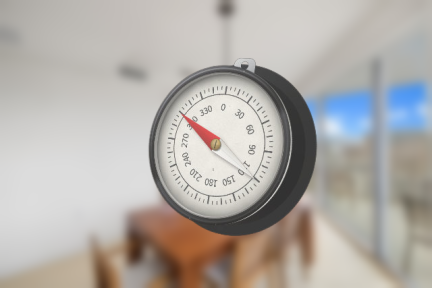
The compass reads 300 °
